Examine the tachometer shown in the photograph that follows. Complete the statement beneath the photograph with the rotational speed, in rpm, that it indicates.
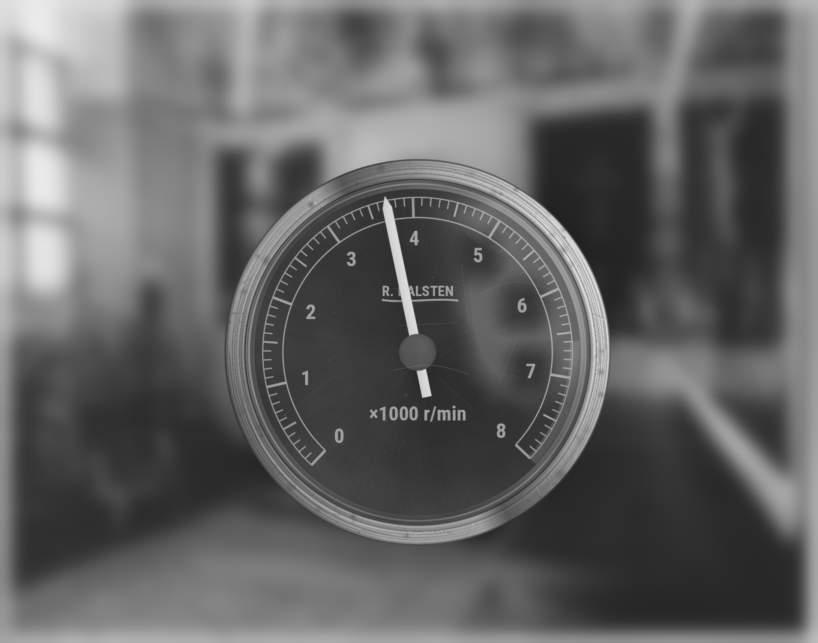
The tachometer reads 3700 rpm
